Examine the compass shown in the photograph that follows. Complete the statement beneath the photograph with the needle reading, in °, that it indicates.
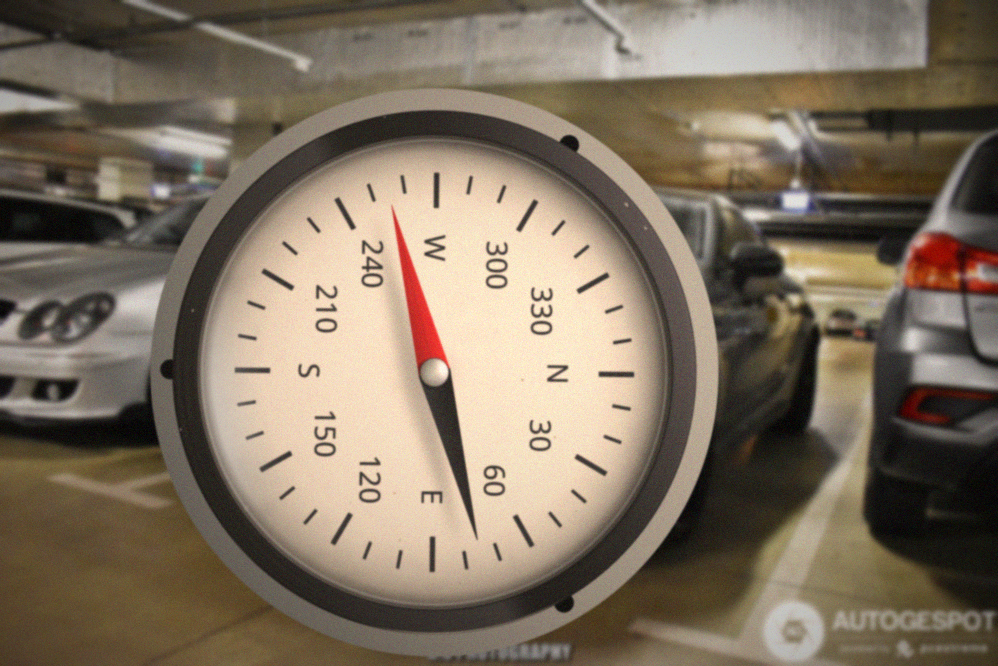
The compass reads 255 °
